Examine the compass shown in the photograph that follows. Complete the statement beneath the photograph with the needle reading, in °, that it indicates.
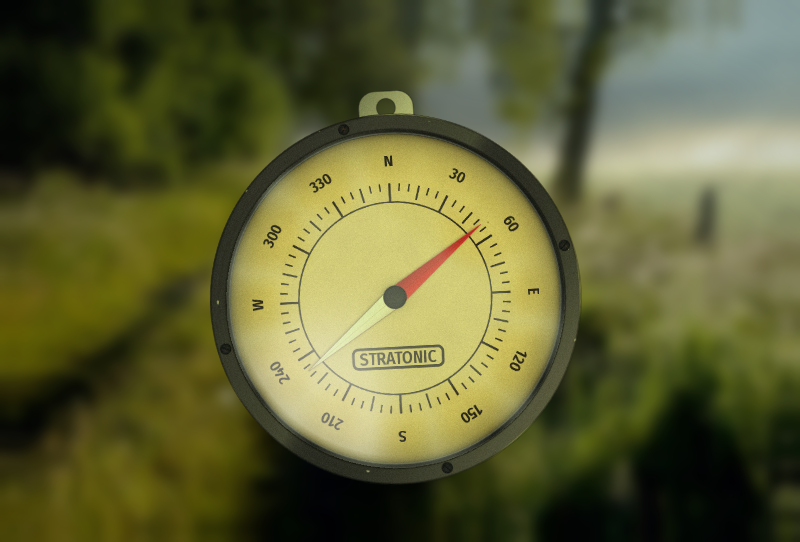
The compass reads 52.5 °
